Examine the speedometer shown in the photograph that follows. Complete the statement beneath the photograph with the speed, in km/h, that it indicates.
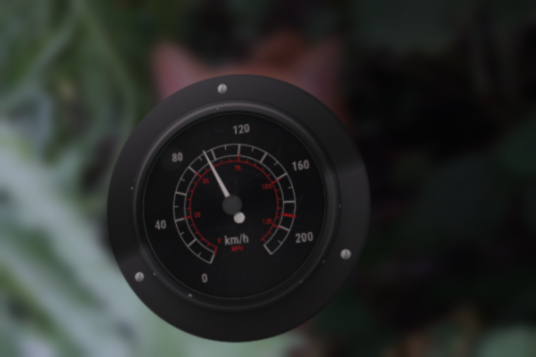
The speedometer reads 95 km/h
